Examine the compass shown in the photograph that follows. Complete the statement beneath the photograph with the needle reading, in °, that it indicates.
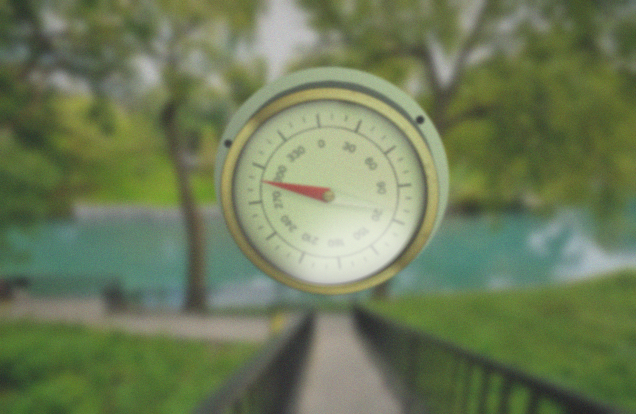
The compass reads 290 °
